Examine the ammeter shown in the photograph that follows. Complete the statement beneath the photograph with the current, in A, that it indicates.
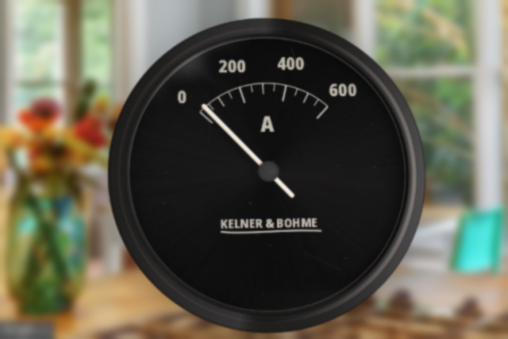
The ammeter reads 25 A
